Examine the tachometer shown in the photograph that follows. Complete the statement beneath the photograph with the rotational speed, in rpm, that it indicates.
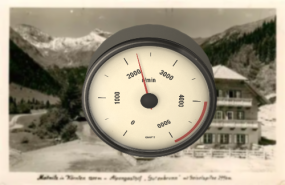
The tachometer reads 2250 rpm
